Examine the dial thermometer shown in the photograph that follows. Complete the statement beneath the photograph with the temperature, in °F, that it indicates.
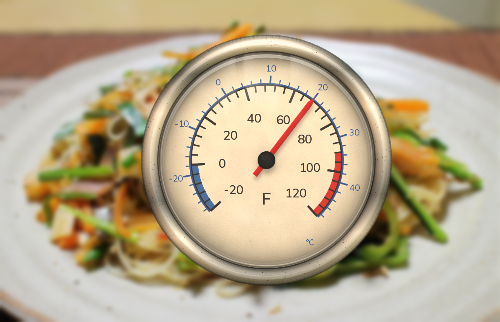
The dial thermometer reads 68 °F
